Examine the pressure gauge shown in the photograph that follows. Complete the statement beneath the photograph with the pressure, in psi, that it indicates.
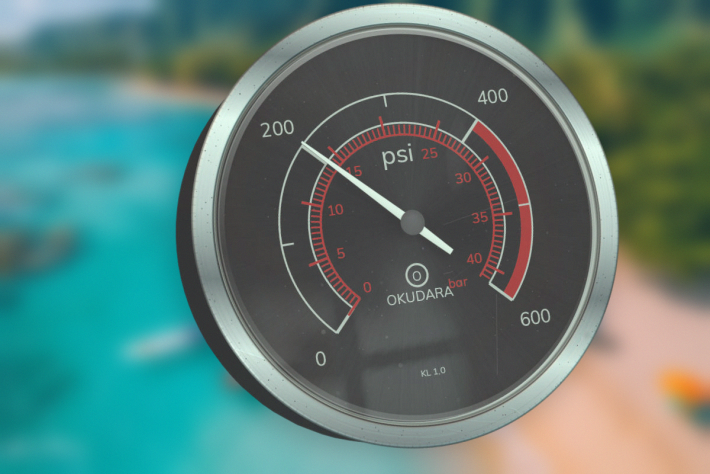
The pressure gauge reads 200 psi
